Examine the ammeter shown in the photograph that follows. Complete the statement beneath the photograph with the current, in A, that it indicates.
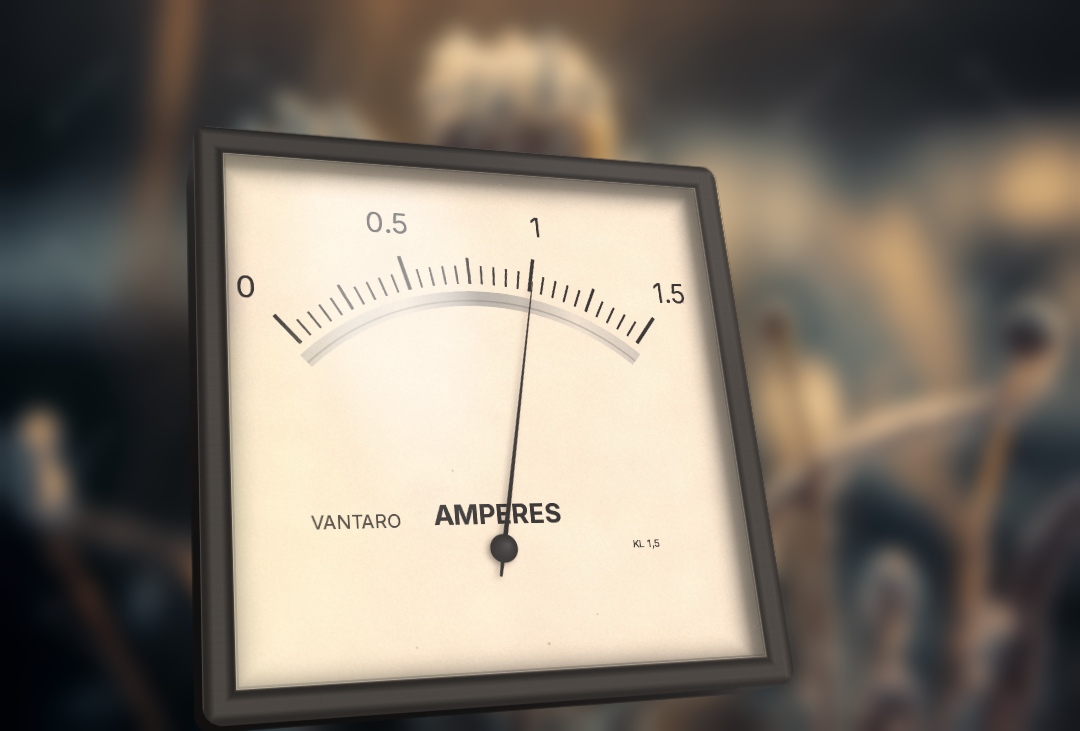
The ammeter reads 1 A
